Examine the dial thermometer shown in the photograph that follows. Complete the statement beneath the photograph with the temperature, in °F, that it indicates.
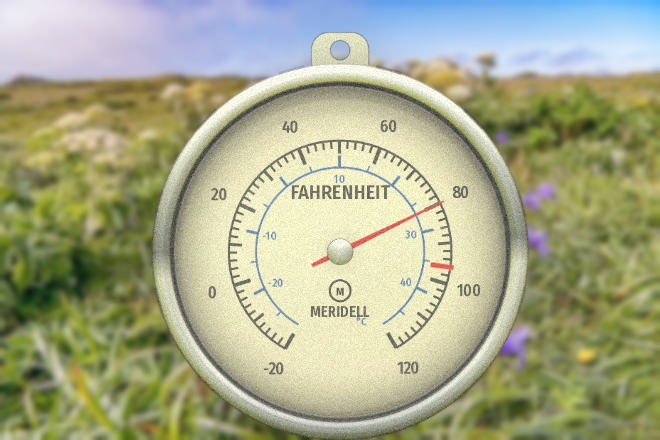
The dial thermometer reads 80 °F
